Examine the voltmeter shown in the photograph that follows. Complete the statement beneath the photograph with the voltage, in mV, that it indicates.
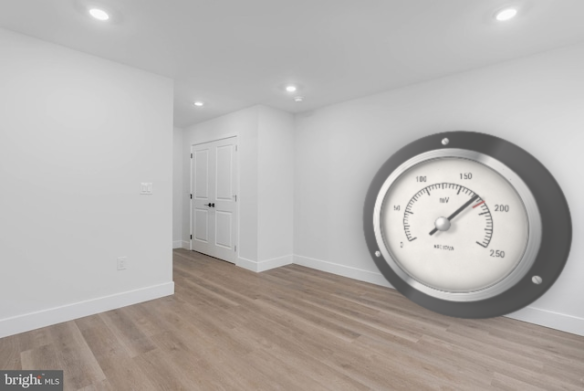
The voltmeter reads 175 mV
